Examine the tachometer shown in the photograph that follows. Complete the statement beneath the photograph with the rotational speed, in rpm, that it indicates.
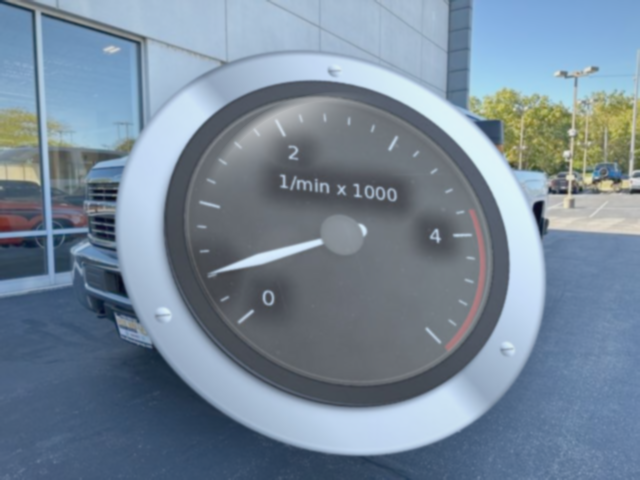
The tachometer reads 400 rpm
